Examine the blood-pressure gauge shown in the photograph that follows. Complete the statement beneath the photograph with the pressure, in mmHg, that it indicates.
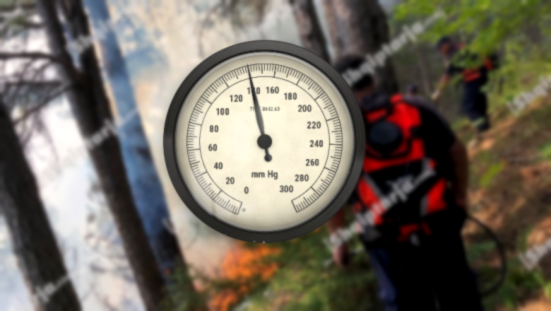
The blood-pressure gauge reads 140 mmHg
